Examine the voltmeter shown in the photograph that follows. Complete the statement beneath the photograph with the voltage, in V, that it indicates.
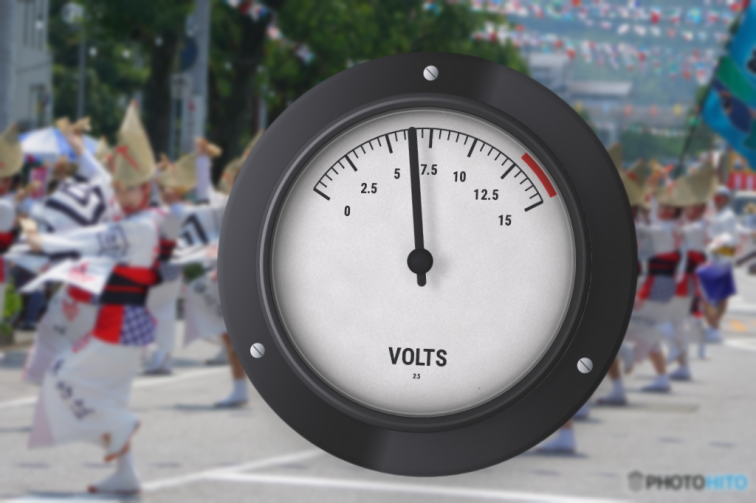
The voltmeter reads 6.5 V
